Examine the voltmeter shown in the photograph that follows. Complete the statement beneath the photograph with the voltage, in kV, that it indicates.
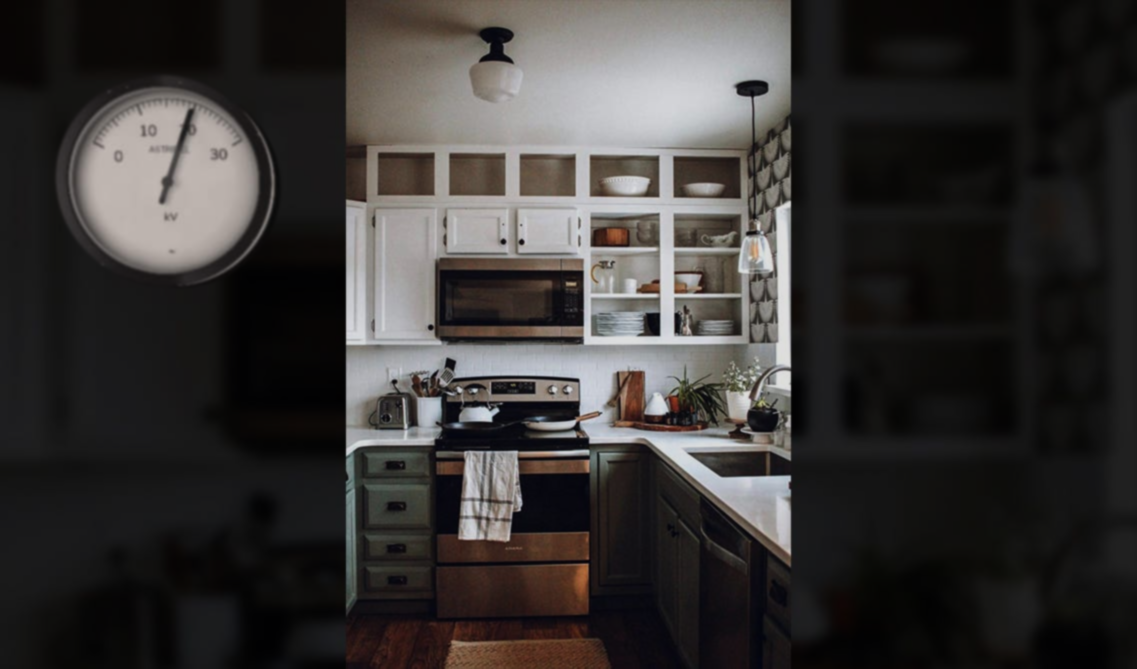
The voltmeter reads 20 kV
